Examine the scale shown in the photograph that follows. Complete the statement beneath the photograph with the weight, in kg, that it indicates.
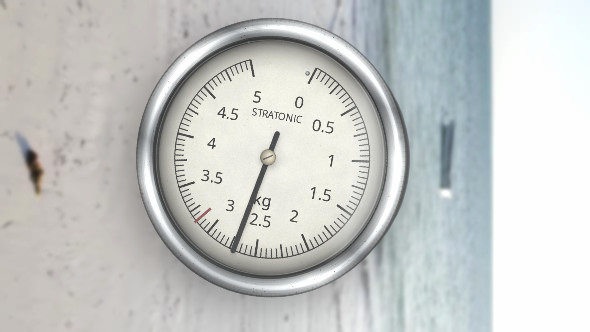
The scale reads 2.7 kg
